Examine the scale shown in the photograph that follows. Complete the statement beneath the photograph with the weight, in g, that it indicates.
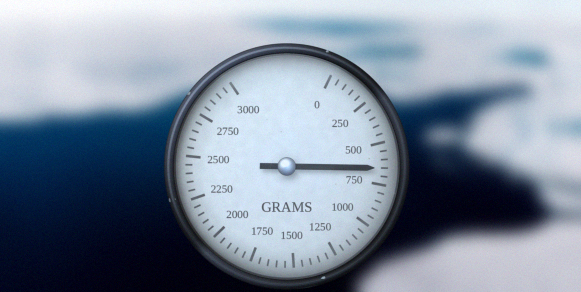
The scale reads 650 g
